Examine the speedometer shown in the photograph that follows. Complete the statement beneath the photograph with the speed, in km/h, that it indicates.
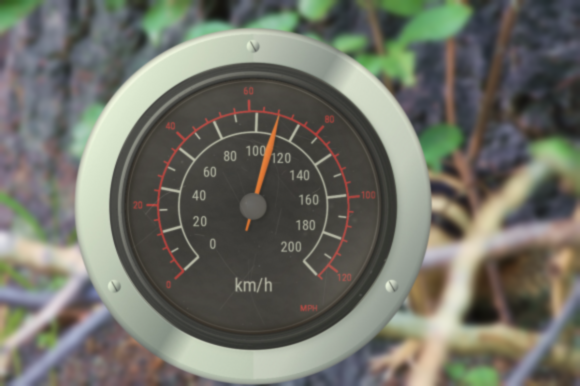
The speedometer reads 110 km/h
